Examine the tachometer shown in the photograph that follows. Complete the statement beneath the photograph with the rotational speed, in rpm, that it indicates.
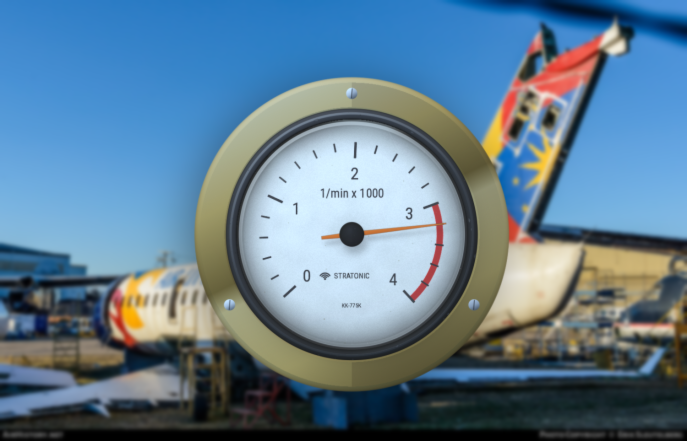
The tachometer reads 3200 rpm
